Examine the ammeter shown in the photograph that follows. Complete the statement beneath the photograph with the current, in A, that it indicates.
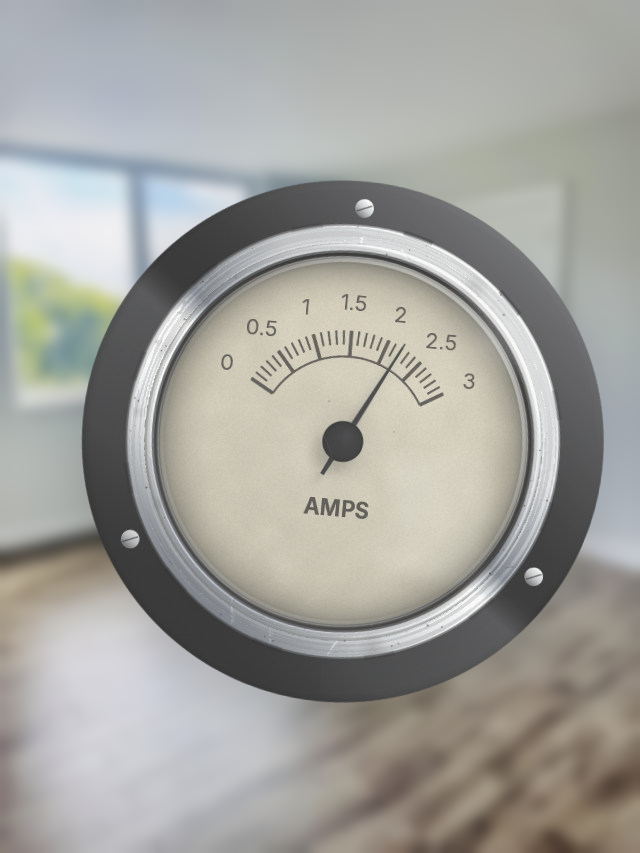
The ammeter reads 2.2 A
